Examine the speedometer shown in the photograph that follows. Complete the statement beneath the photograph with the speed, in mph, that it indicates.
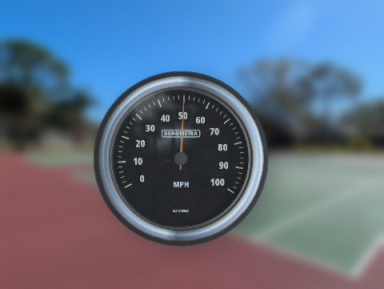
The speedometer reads 50 mph
